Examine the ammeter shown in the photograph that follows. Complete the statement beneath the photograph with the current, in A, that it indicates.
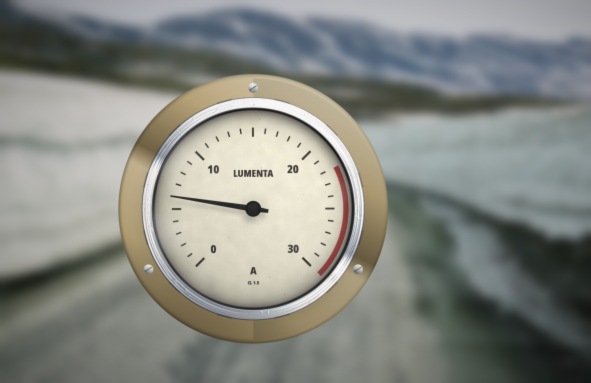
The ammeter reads 6 A
